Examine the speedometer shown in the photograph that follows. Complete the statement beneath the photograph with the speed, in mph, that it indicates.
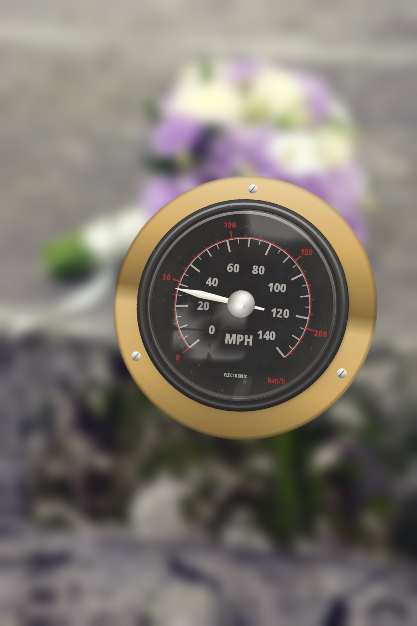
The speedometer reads 27.5 mph
